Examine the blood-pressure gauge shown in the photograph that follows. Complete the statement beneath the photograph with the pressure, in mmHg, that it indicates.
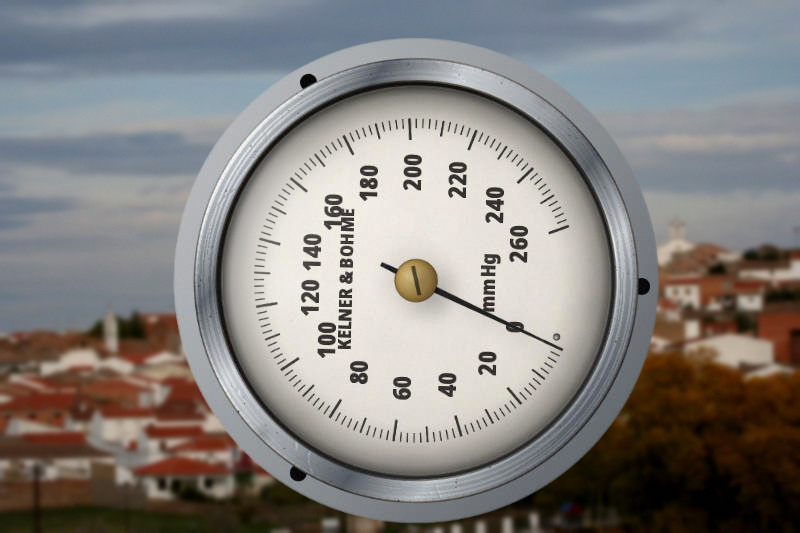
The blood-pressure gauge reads 0 mmHg
